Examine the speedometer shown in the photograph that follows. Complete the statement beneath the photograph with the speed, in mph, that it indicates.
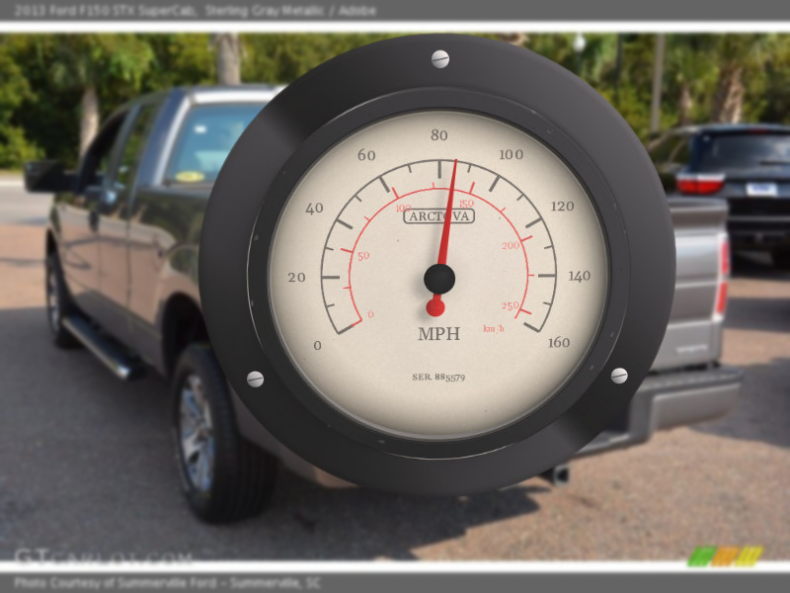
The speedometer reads 85 mph
